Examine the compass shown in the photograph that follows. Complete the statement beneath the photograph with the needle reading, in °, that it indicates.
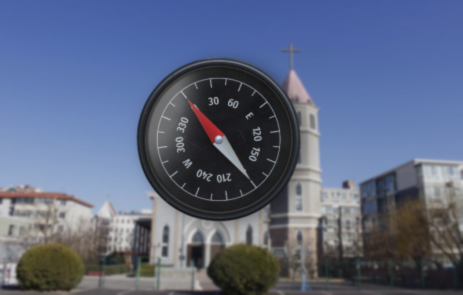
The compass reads 0 °
